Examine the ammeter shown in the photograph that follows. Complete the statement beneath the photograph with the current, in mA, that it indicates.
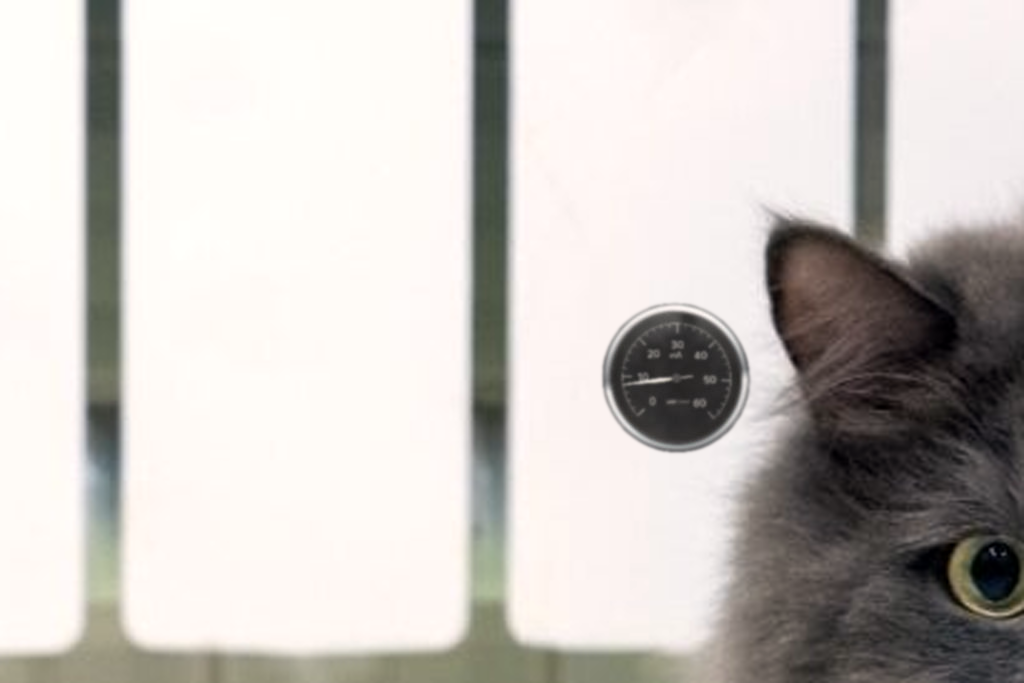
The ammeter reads 8 mA
